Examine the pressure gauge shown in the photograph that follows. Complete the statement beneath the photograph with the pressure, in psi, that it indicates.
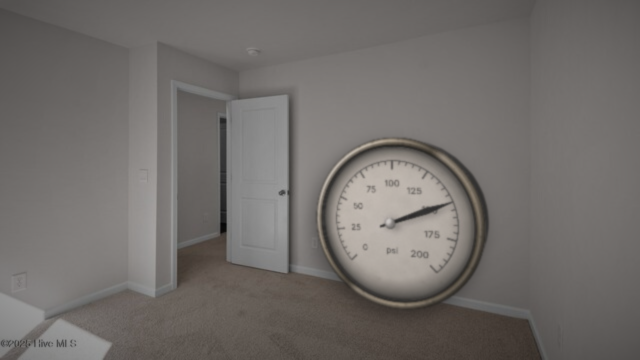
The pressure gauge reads 150 psi
